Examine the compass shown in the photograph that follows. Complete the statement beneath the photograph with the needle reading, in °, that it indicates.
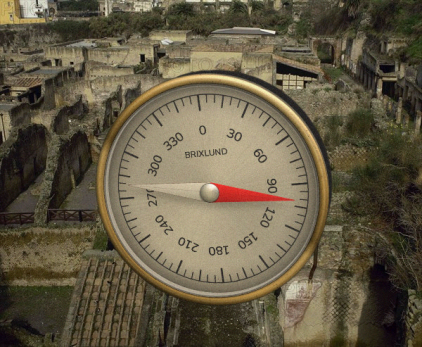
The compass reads 100 °
